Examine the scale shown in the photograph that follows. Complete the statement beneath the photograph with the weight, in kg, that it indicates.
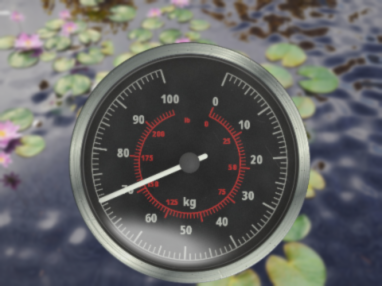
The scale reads 70 kg
